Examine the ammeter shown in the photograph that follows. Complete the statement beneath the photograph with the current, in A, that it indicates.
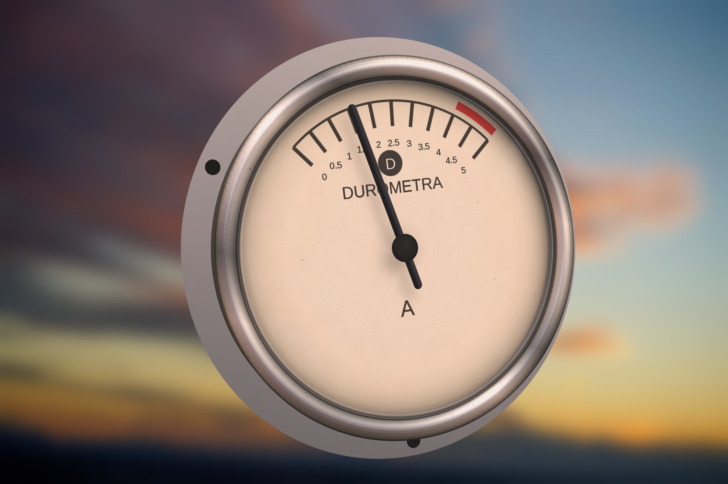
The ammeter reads 1.5 A
